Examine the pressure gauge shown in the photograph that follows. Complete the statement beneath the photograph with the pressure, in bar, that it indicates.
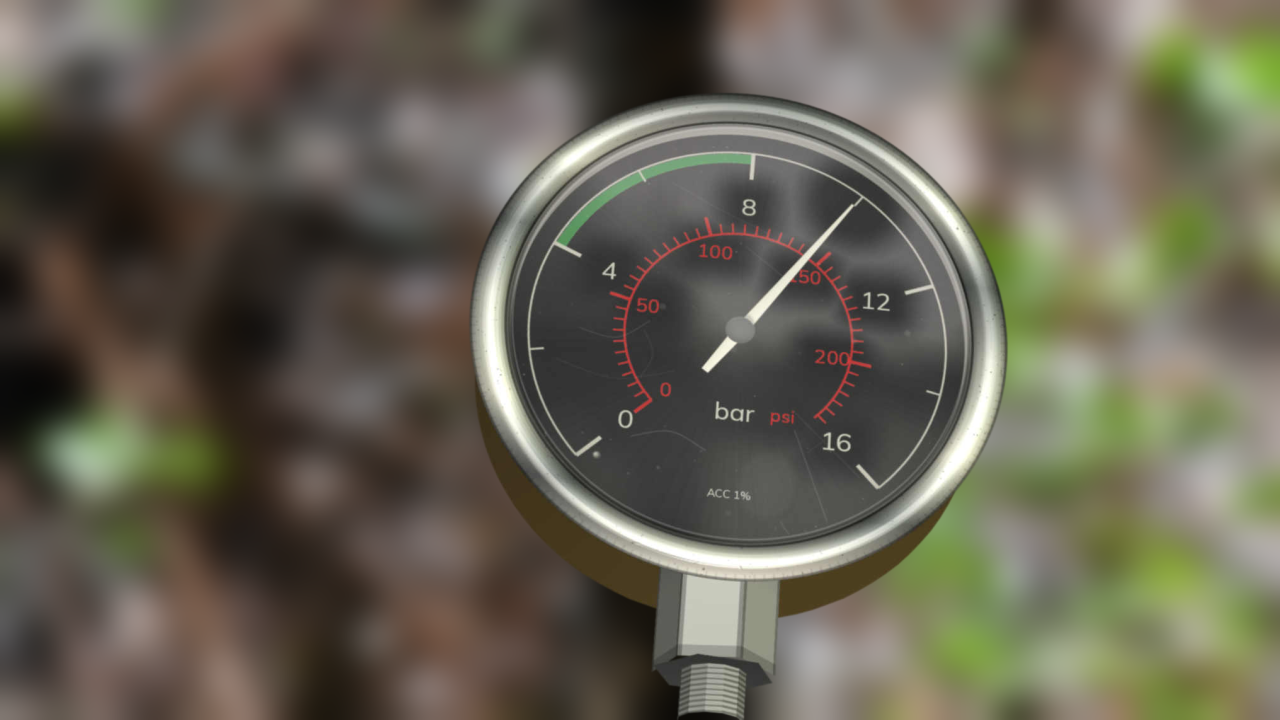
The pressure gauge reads 10 bar
